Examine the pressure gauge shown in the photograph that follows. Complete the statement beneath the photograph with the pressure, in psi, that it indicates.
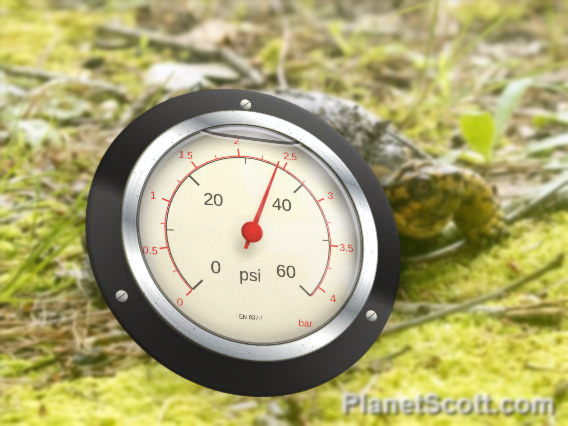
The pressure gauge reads 35 psi
